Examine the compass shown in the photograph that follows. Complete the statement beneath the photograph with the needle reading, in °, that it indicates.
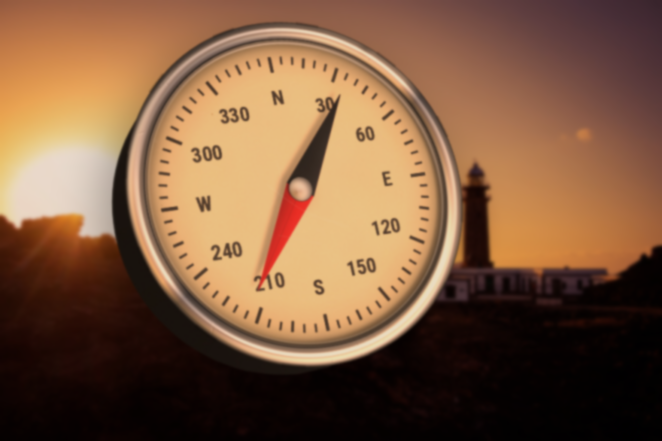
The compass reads 215 °
